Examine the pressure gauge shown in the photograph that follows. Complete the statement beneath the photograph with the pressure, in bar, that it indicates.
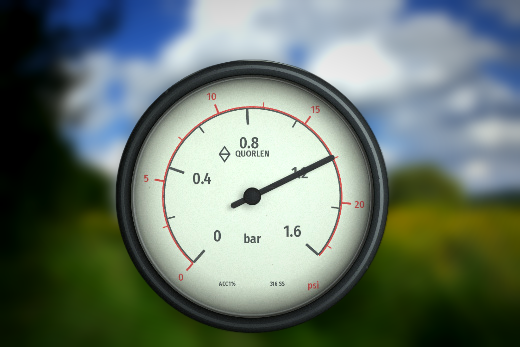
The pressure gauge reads 1.2 bar
